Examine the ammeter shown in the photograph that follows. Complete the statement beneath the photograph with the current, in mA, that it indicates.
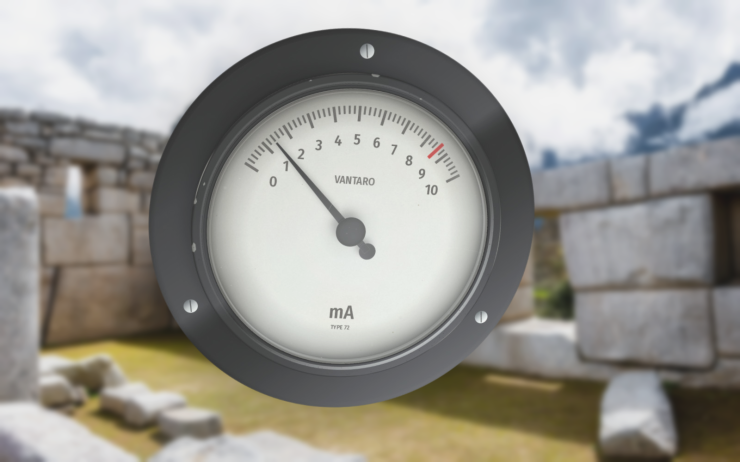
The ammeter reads 1.4 mA
